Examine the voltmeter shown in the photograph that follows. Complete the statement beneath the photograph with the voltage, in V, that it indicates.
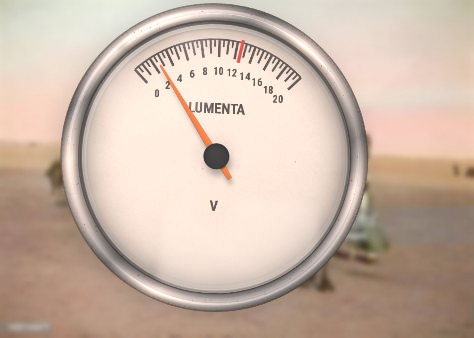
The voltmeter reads 2.5 V
